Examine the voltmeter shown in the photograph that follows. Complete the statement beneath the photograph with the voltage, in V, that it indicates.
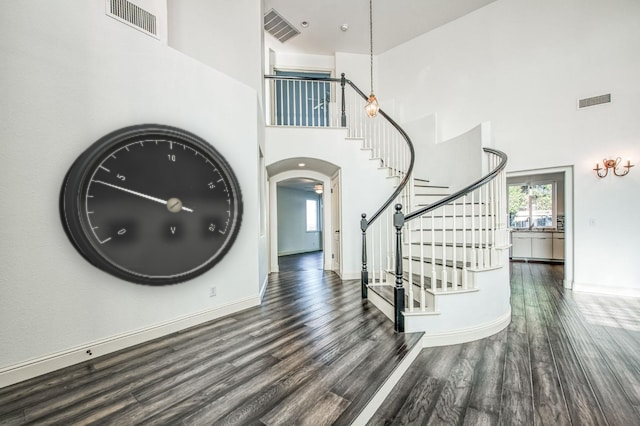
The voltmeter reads 4 V
